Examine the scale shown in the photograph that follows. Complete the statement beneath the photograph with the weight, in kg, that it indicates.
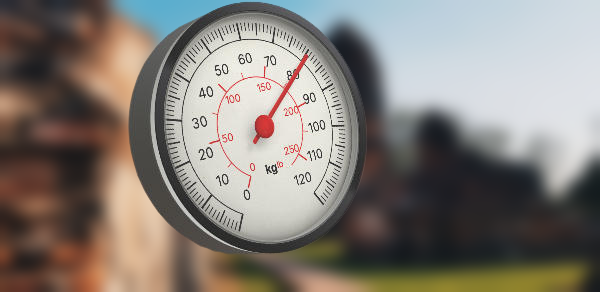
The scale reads 80 kg
